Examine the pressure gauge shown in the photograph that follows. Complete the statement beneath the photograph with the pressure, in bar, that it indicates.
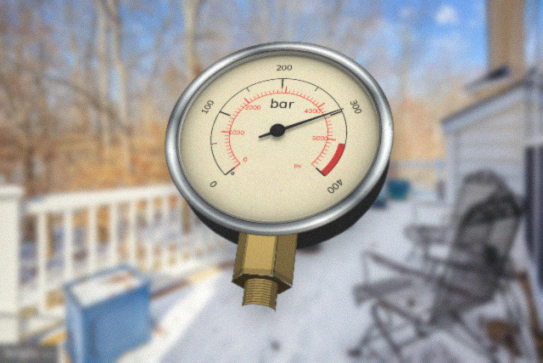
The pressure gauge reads 300 bar
